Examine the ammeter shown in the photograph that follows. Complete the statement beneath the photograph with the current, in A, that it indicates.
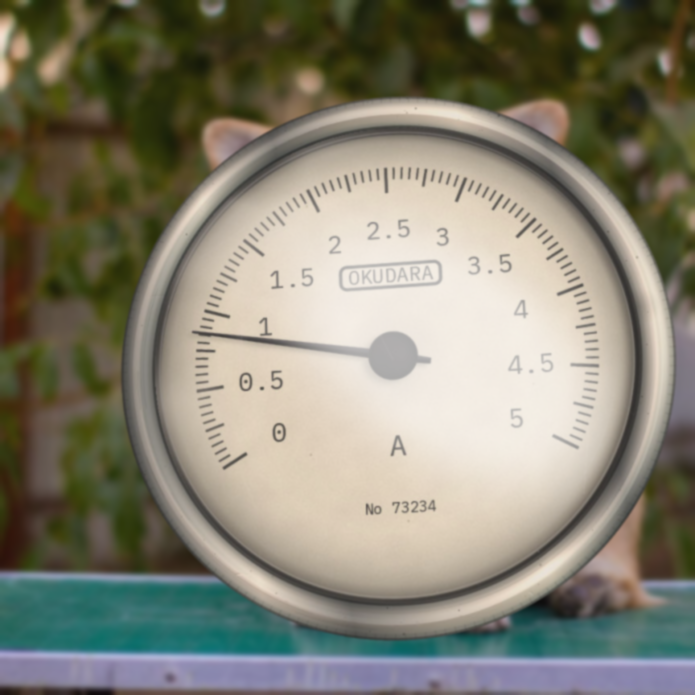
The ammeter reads 0.85 A
